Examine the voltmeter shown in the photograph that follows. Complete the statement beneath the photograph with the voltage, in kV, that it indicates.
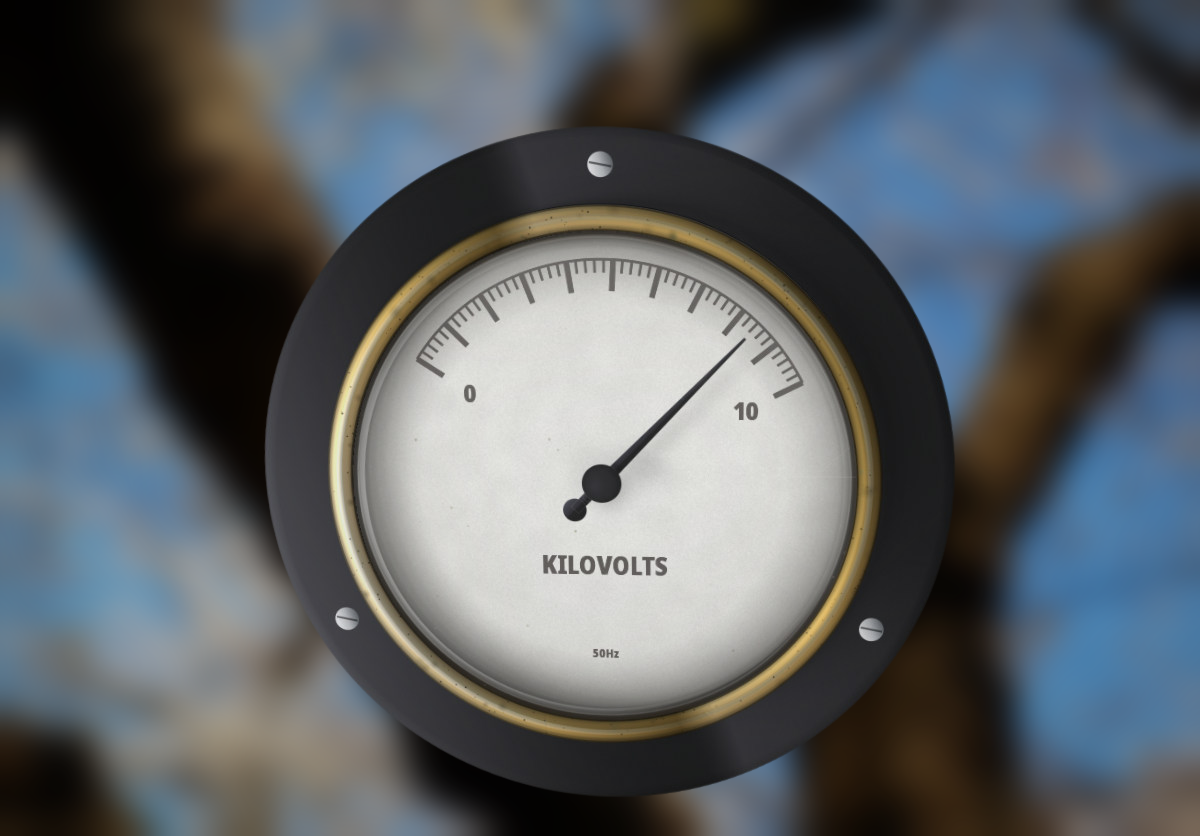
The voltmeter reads 8.4 kV
